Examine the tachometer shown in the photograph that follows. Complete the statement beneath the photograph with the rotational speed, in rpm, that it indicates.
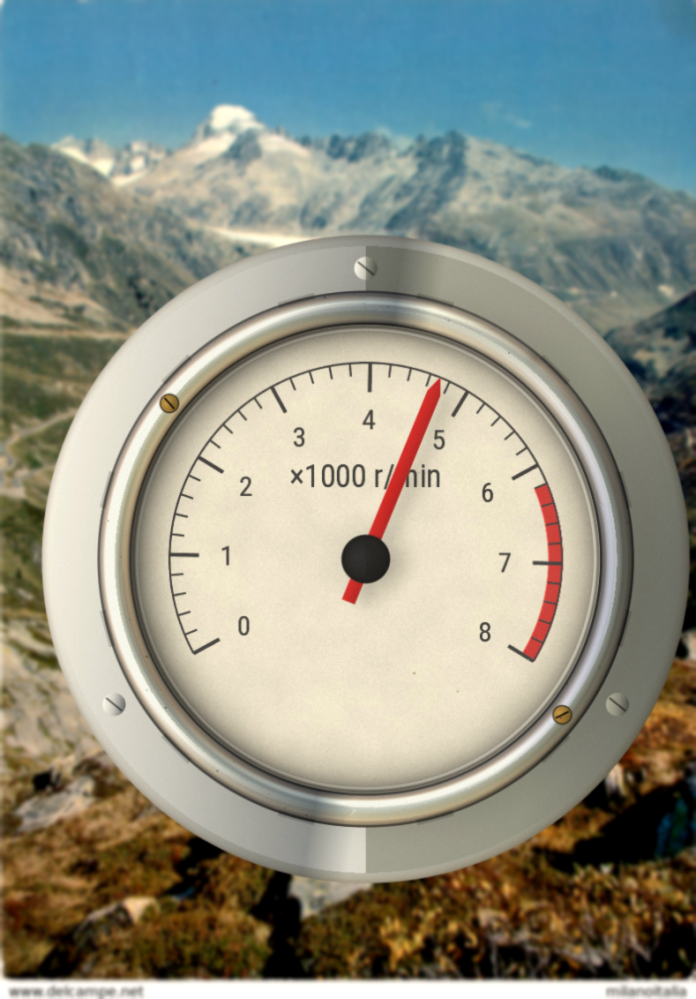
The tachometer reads 4700 rpm
